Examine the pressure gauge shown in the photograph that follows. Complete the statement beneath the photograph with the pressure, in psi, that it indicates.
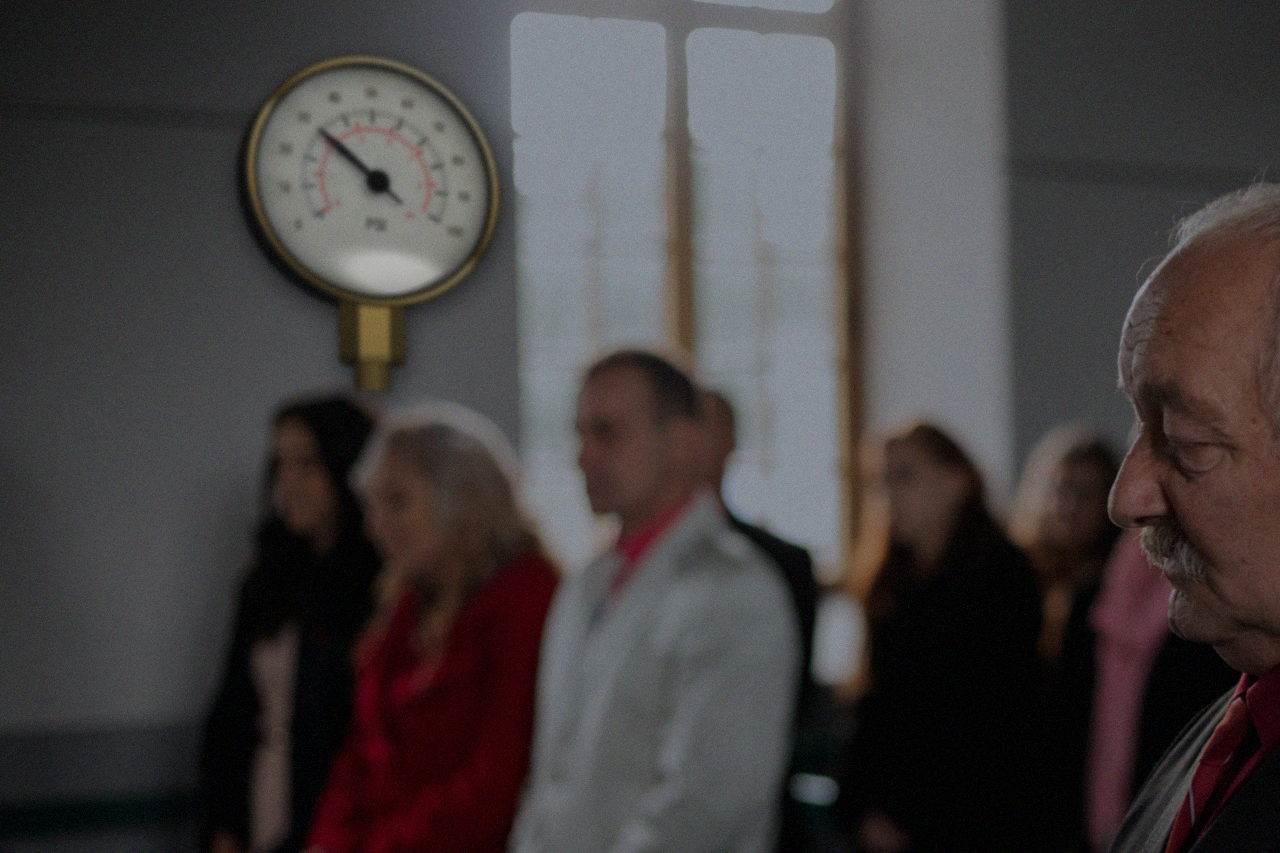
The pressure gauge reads 30 psi
